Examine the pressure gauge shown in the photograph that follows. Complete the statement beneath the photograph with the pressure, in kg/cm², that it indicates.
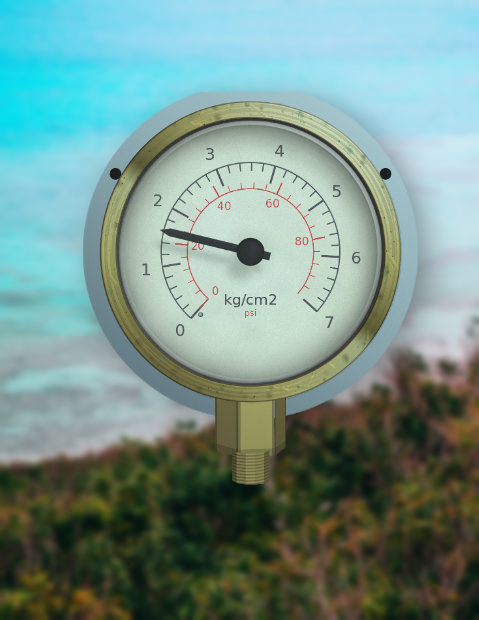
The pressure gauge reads 1.6 kg/cm²
